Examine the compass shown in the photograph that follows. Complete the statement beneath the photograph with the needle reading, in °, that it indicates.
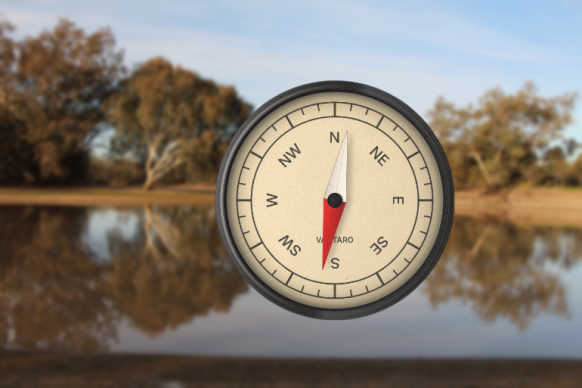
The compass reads 190 °
